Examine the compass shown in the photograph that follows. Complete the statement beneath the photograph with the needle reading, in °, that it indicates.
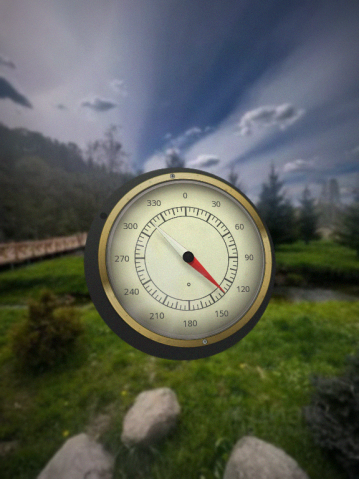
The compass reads 135 °
